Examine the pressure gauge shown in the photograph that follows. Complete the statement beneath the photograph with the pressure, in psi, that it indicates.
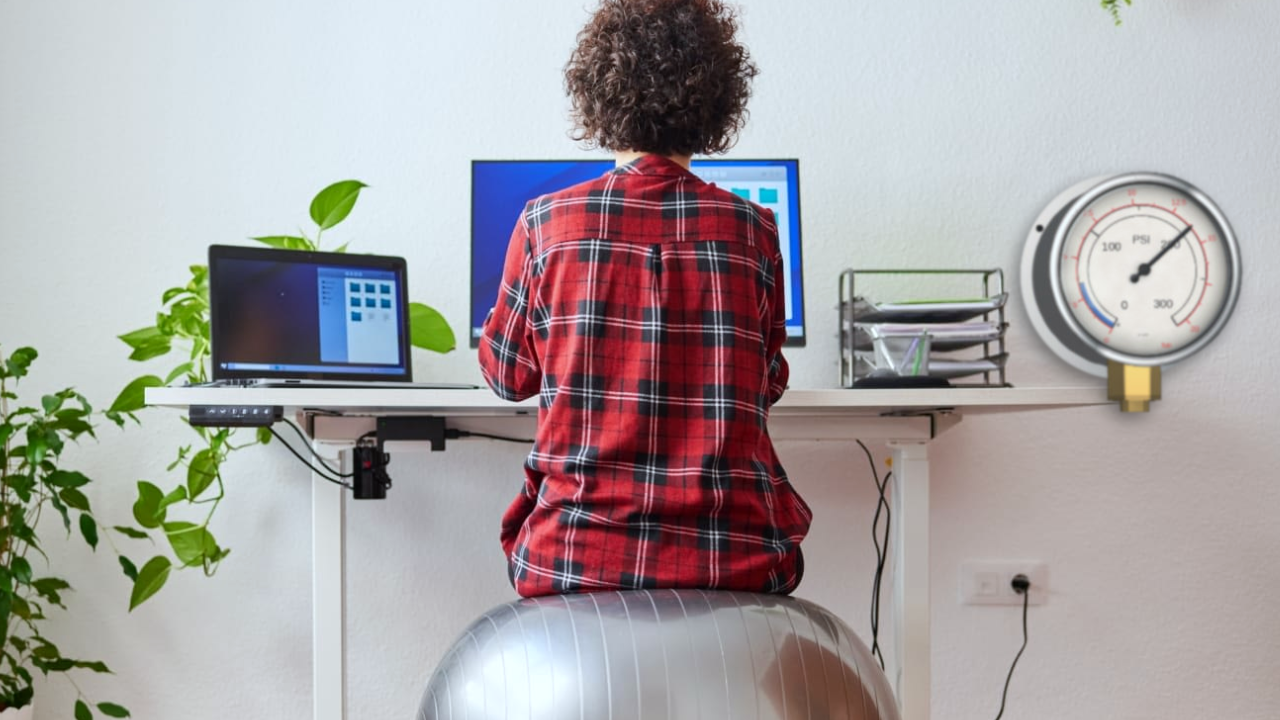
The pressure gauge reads 200 psi
